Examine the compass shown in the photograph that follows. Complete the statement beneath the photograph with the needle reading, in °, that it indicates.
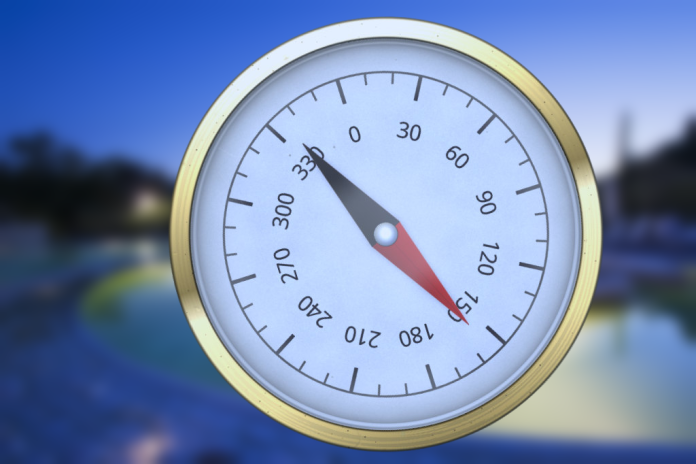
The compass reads 155 °
